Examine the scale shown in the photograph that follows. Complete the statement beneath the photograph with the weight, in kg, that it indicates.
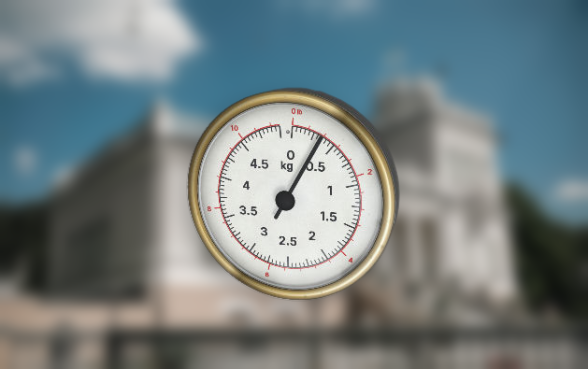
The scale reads 0.35 kg
